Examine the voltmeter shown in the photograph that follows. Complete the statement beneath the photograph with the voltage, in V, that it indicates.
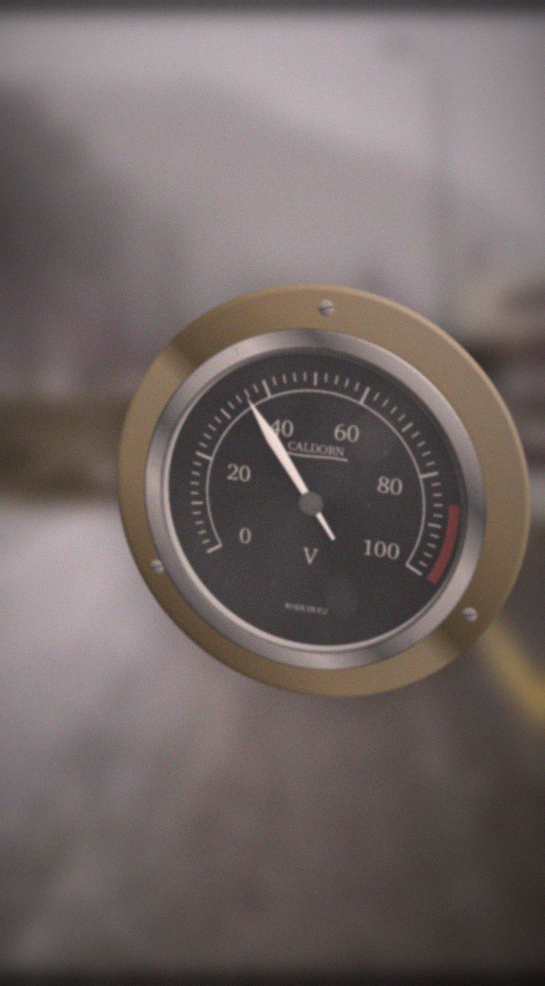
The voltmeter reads 36 V
